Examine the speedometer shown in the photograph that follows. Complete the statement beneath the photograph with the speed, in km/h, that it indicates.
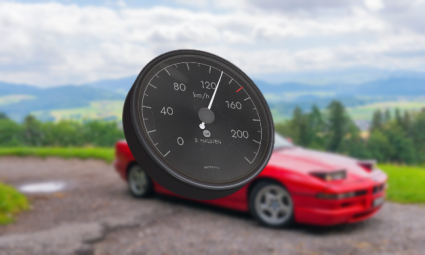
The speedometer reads 130 km/h
